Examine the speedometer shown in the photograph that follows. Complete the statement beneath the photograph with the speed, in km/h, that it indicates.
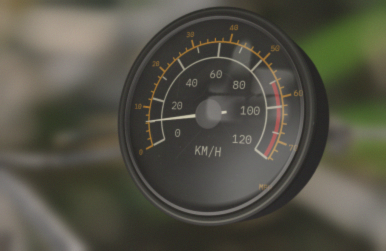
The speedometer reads 10 km/h
